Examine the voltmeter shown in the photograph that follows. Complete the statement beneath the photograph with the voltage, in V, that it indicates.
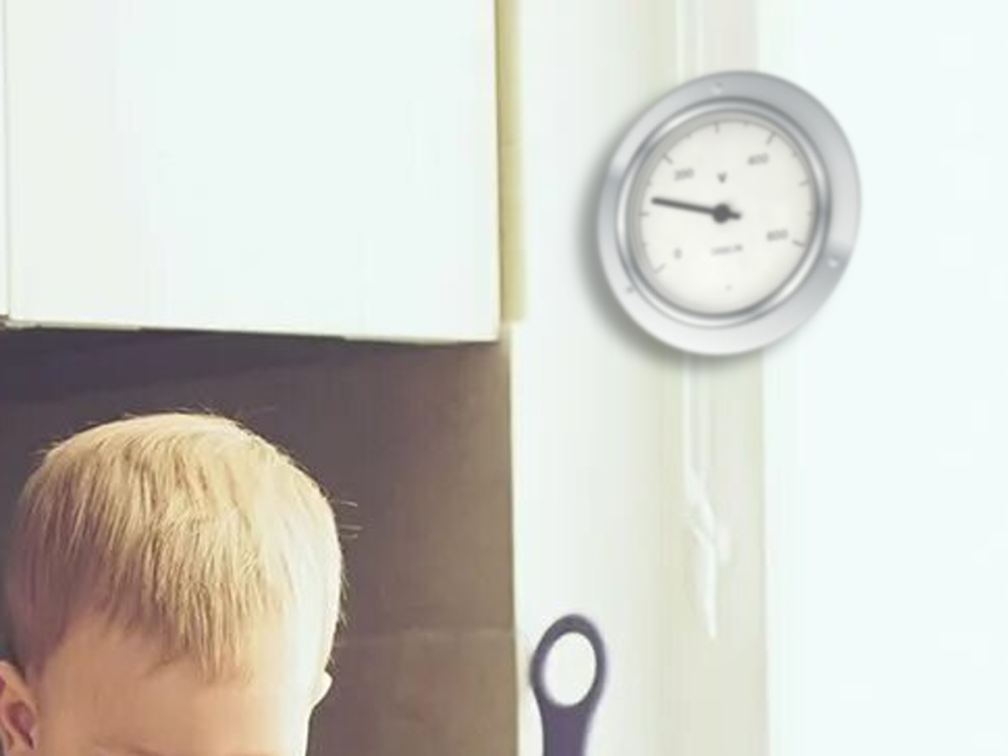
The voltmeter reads 125 V
